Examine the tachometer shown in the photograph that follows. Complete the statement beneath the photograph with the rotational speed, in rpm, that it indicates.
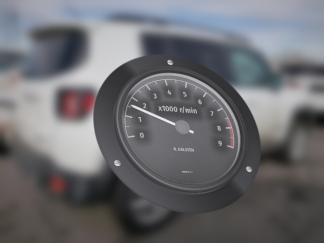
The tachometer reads 1500 rpm
